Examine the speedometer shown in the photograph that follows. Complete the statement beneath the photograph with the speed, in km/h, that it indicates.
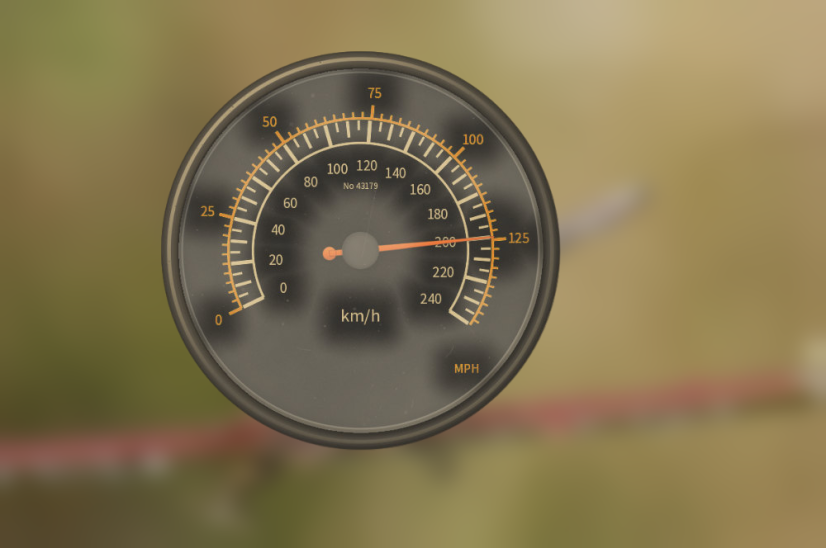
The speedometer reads 200 km/h
